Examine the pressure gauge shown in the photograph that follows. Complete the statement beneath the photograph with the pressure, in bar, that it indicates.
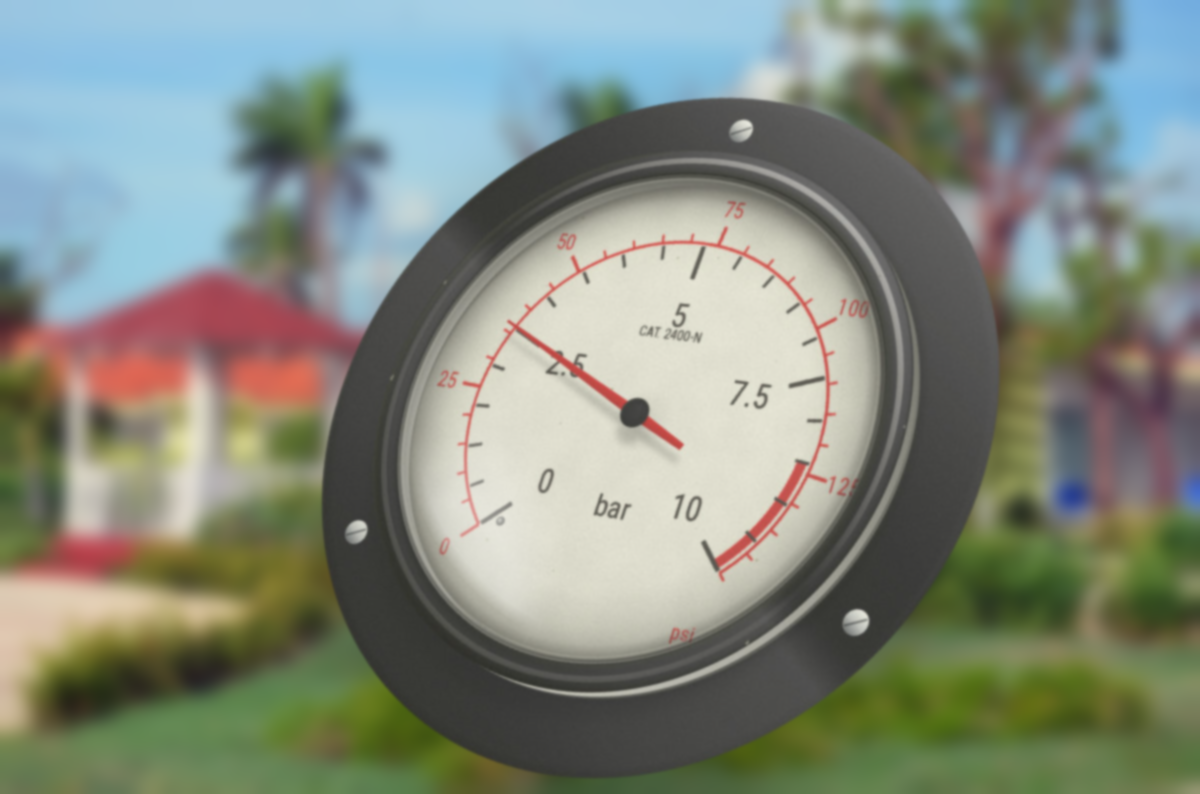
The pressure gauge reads 2.5 bar
